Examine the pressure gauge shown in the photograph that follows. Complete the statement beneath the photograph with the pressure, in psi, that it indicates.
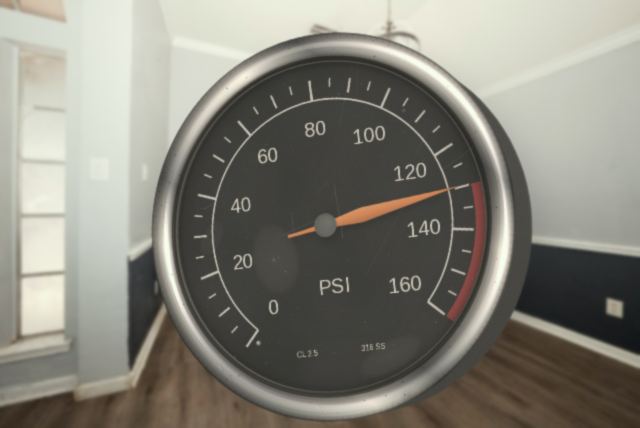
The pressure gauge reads 130 psi
